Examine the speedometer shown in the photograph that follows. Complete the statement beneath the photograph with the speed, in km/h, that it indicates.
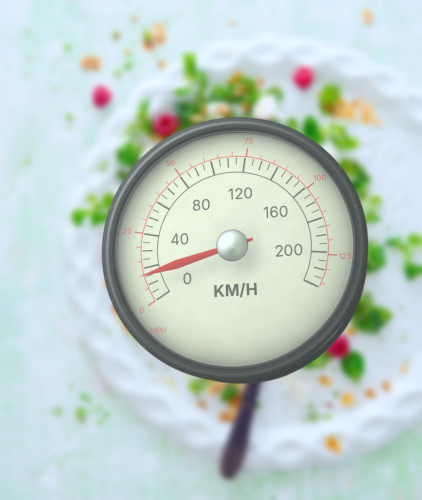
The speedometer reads 15 km/h
